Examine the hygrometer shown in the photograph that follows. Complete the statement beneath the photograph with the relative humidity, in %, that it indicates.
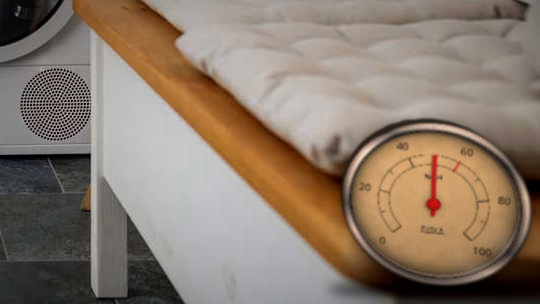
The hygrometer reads 50 %
